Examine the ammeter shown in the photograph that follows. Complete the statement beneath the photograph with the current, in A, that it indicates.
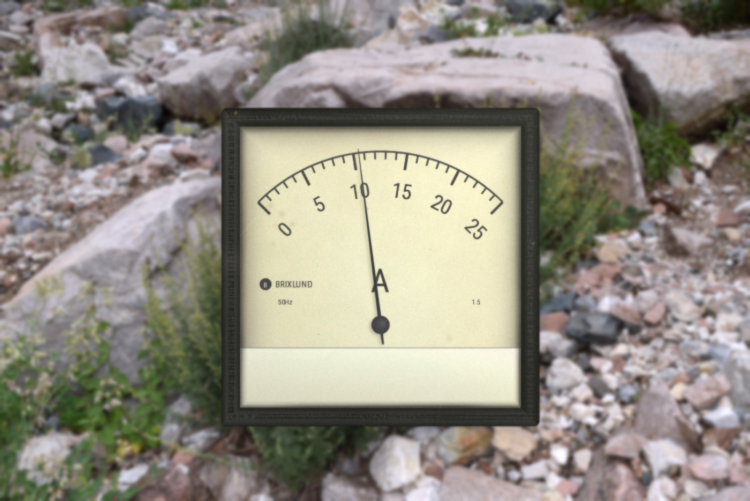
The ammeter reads 10.5 A
